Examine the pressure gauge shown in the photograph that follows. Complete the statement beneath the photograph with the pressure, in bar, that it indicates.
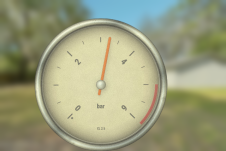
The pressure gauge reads 3.25 bar
